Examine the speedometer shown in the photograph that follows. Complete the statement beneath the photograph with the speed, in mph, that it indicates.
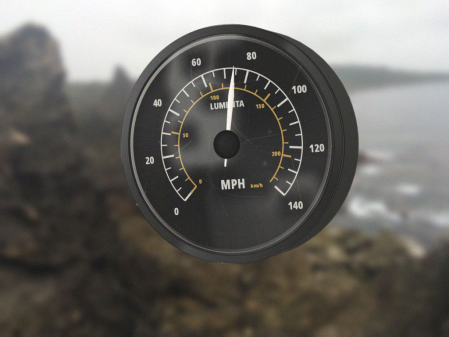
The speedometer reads 75 mph
